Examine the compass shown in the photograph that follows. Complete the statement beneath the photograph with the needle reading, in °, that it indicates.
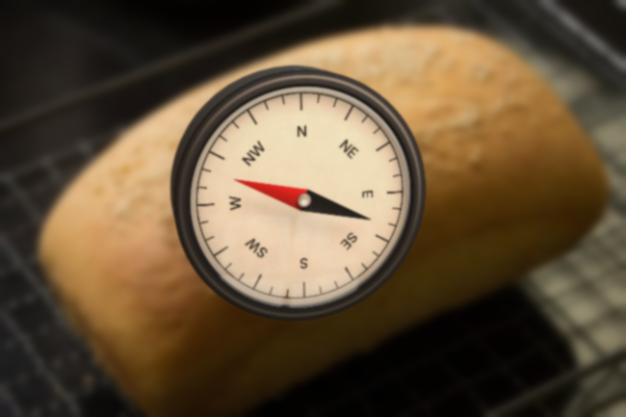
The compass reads 290 °
